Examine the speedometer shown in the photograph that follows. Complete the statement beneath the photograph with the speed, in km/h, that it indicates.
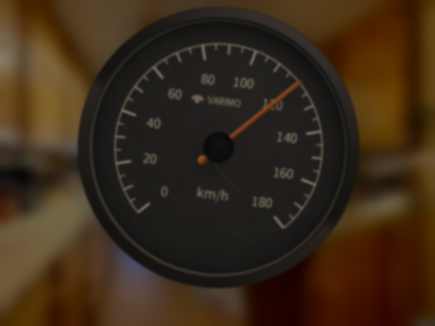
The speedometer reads 120 km/h
